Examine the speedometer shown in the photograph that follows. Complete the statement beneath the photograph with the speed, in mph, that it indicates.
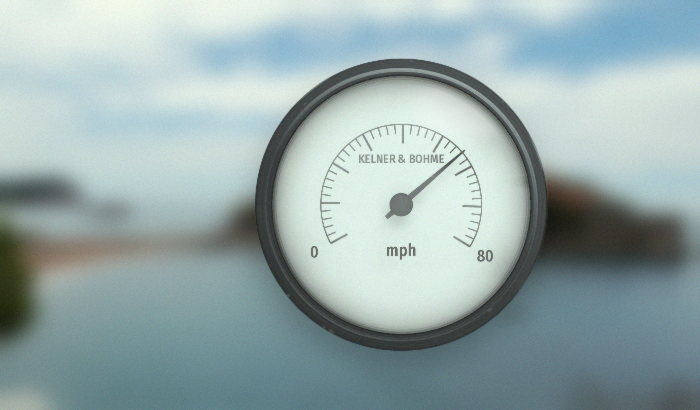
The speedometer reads 56 mph
